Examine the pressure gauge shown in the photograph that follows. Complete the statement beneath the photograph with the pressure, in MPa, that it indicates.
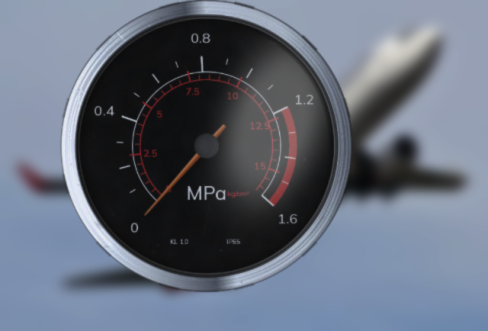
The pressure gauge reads 0 MPa
